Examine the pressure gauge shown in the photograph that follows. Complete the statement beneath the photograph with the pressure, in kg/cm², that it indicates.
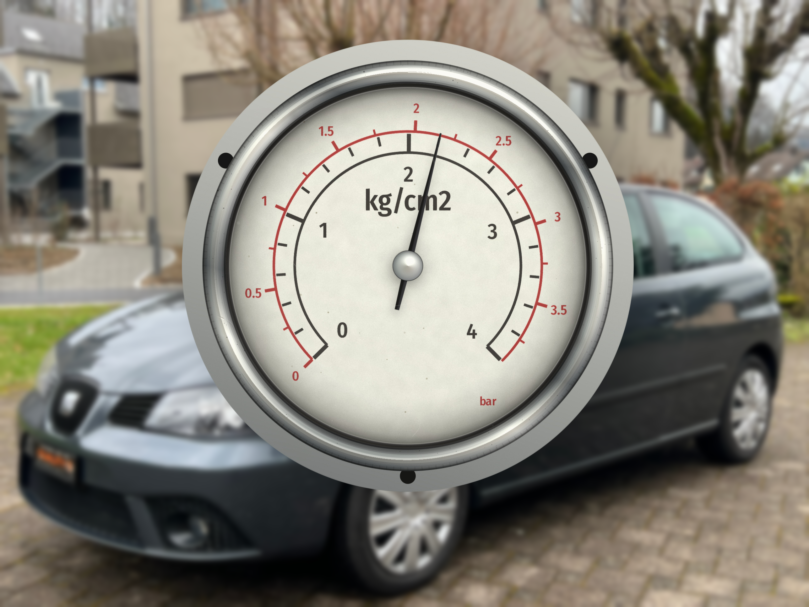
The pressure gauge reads 2.2 kg/cm²
